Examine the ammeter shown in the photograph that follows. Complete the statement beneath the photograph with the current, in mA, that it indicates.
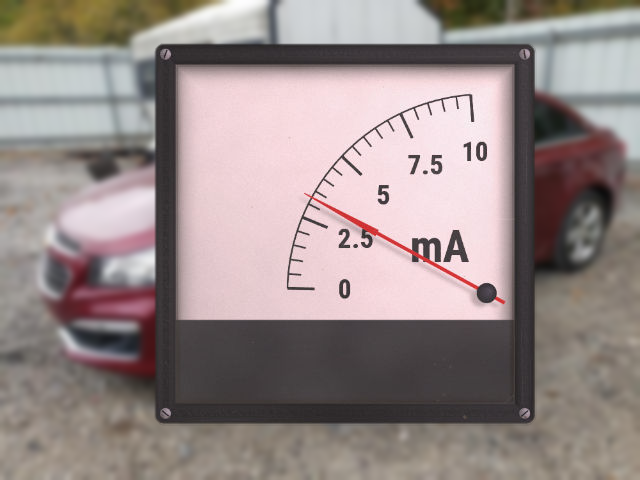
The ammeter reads 3.25 mA
